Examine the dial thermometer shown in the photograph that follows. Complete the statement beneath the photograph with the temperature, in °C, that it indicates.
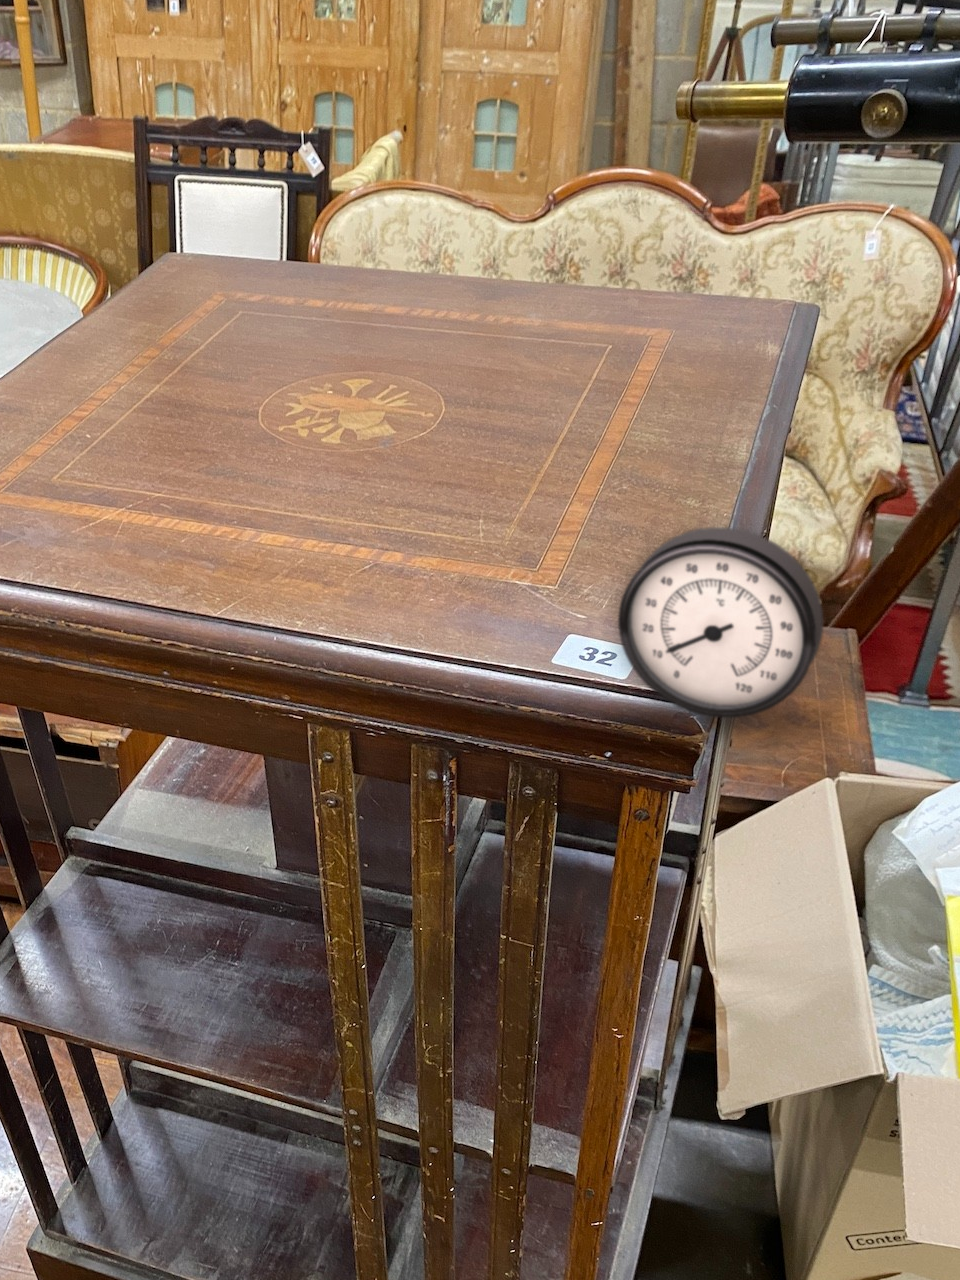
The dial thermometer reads 10 °C
